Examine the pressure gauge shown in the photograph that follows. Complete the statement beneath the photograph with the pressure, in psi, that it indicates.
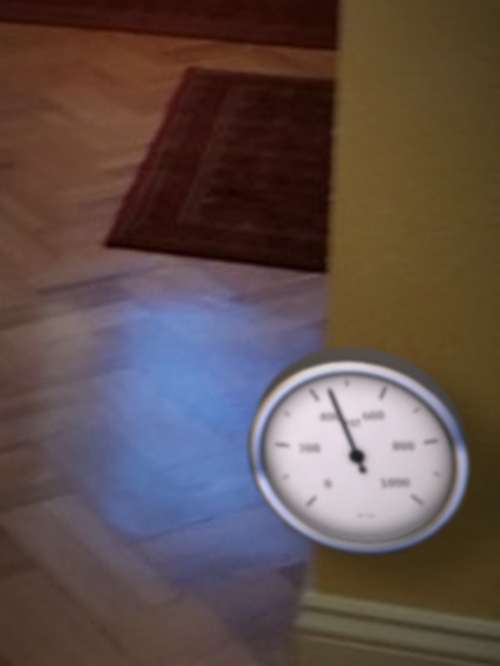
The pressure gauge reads 450 psi
